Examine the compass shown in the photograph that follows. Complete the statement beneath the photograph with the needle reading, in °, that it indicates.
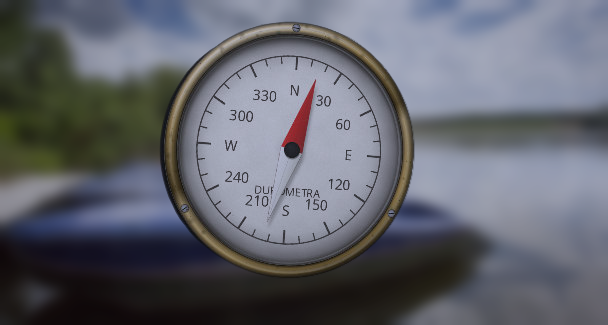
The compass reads 15 °
